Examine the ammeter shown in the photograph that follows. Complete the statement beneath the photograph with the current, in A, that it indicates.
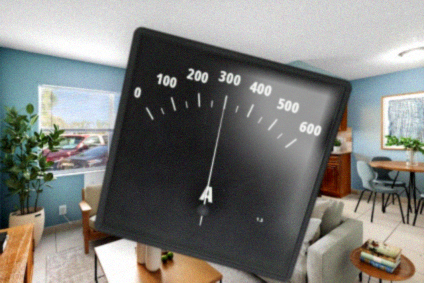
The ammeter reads 300 A
